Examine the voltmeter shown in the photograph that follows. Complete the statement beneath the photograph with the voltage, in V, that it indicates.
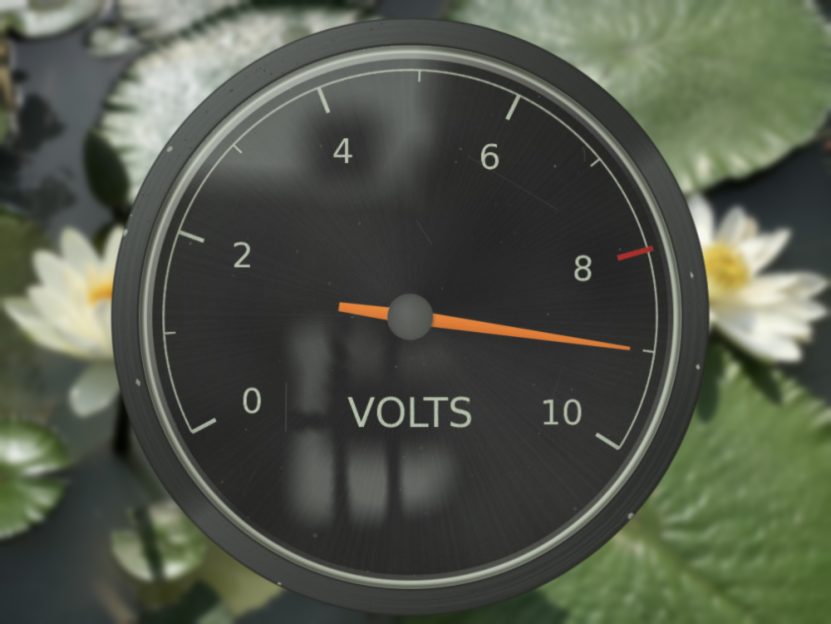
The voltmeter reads 9 V
